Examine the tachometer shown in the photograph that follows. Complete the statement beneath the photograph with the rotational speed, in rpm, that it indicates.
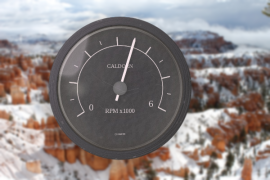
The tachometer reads 3500 rpm
